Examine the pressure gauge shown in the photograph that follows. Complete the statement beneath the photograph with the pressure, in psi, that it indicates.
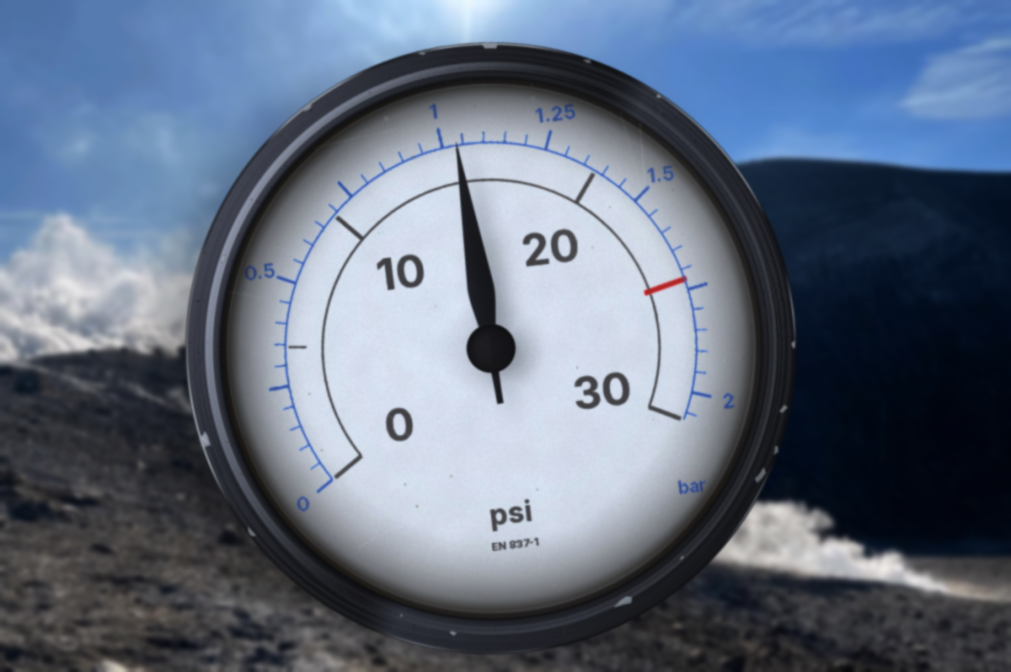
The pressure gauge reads 15 psi
